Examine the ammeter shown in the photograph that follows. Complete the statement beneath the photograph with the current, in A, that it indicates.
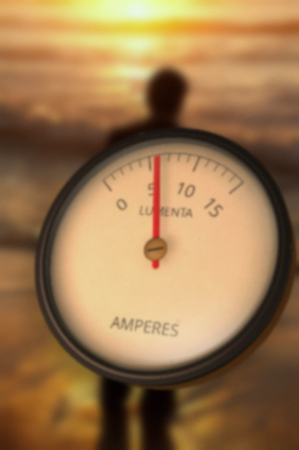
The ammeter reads 6 A
